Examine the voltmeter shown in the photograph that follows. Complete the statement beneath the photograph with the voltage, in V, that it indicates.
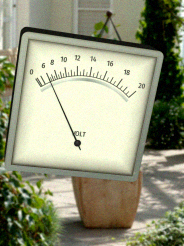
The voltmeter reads 6 V
